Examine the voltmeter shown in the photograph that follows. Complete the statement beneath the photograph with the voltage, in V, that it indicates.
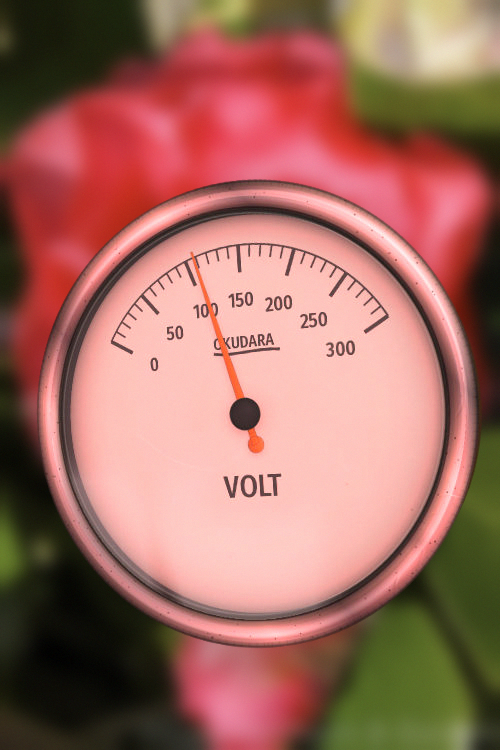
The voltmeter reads 110 V
